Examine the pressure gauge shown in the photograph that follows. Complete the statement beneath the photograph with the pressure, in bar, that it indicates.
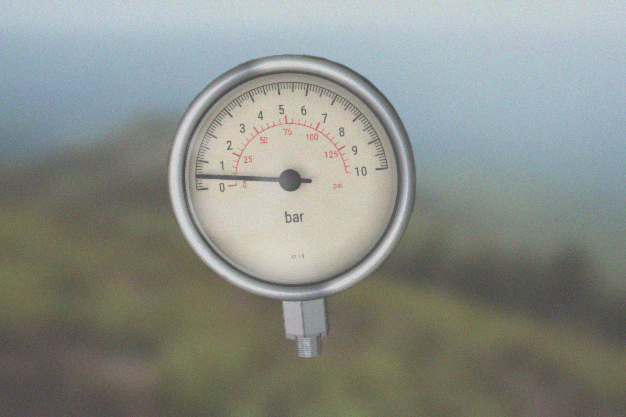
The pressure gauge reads 0.5 bar
